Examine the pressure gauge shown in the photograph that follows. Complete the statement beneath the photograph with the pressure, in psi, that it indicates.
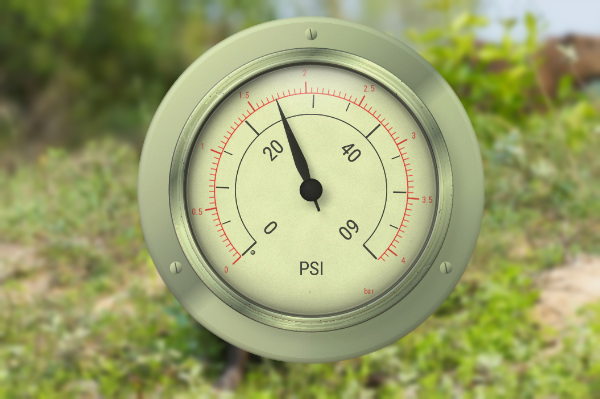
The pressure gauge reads 25 psi
